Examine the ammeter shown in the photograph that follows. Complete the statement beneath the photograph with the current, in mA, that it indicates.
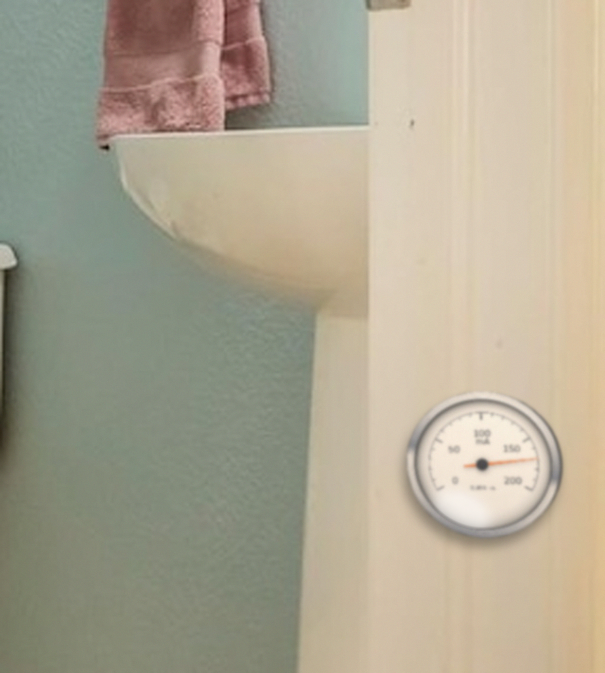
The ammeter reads 170 mA
